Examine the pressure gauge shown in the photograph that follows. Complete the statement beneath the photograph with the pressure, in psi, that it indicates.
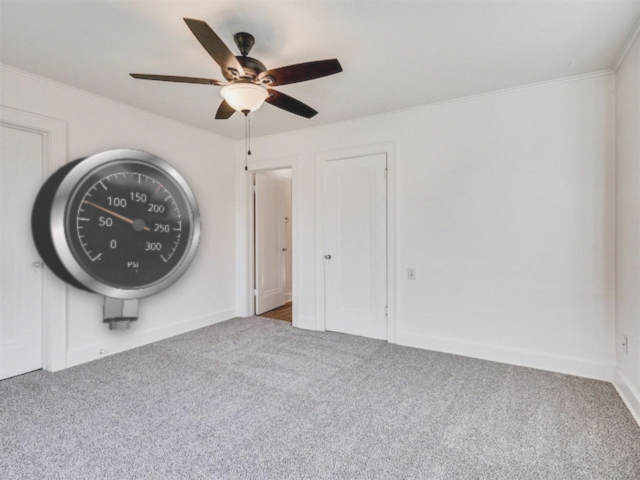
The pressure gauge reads 70 psi
